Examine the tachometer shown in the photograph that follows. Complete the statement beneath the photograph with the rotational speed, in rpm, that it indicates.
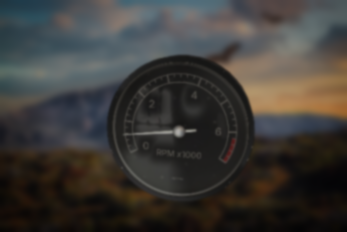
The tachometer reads 600 rpm
